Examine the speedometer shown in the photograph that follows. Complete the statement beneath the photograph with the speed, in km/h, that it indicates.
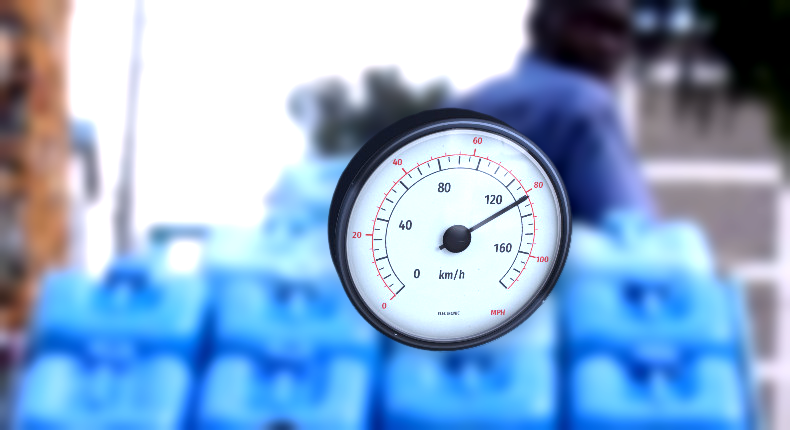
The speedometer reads 130 km/h
